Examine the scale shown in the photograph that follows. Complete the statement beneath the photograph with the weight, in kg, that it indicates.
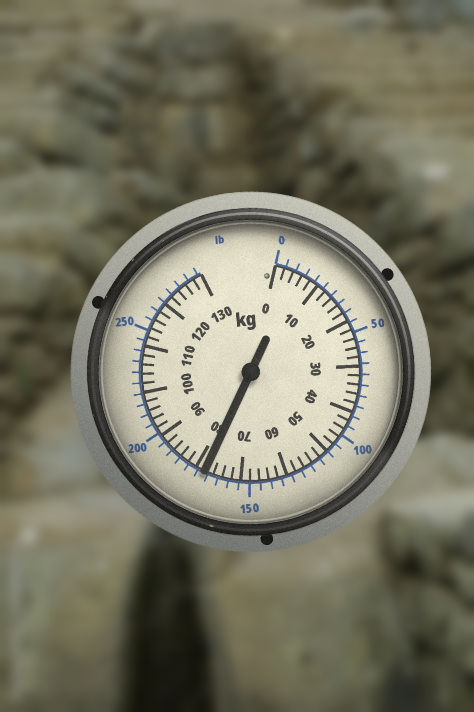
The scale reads 78 kg
